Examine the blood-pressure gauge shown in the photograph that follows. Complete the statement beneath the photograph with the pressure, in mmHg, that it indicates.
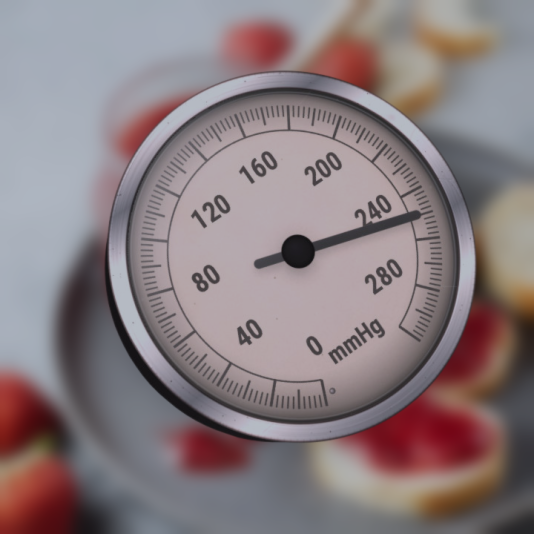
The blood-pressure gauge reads 250 mmHg
